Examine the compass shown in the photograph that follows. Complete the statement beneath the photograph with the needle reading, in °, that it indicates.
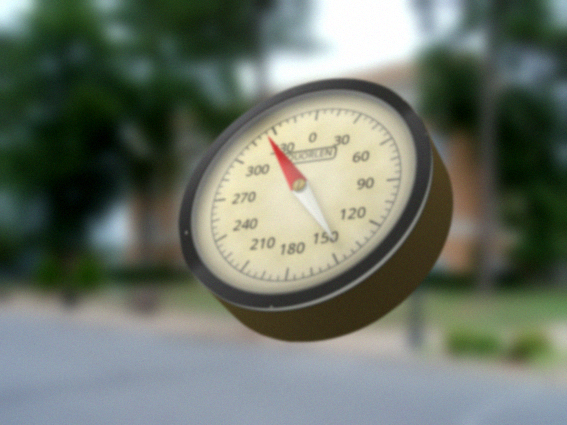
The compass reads 325 °
